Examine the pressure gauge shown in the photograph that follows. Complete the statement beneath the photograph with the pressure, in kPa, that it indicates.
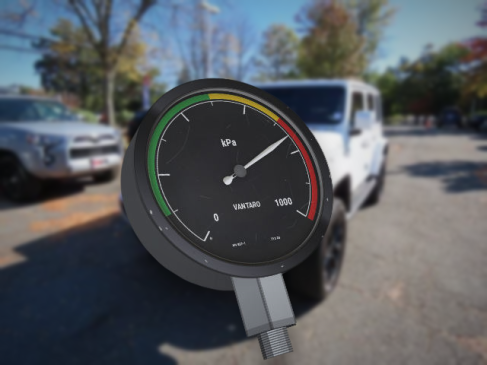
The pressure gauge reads 750 kPa
